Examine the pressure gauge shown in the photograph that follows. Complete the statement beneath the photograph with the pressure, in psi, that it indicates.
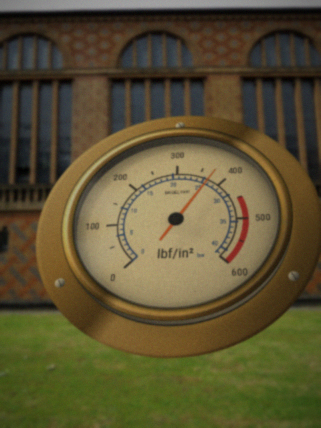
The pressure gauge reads 375 psi
